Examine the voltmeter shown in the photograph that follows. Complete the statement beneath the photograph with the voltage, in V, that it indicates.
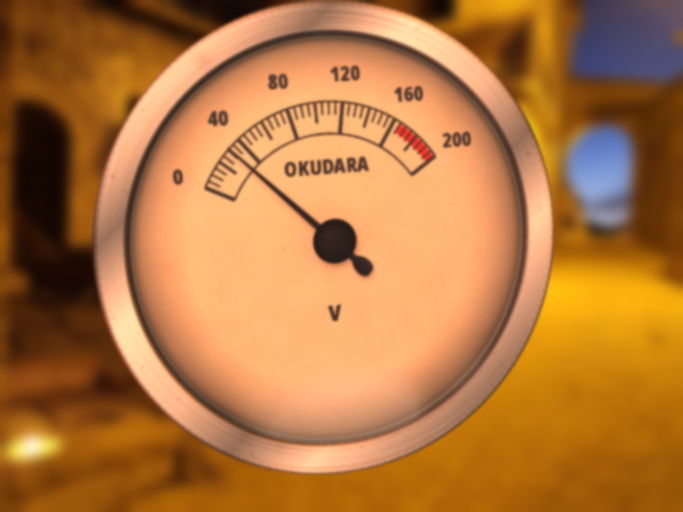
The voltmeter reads 30 V
